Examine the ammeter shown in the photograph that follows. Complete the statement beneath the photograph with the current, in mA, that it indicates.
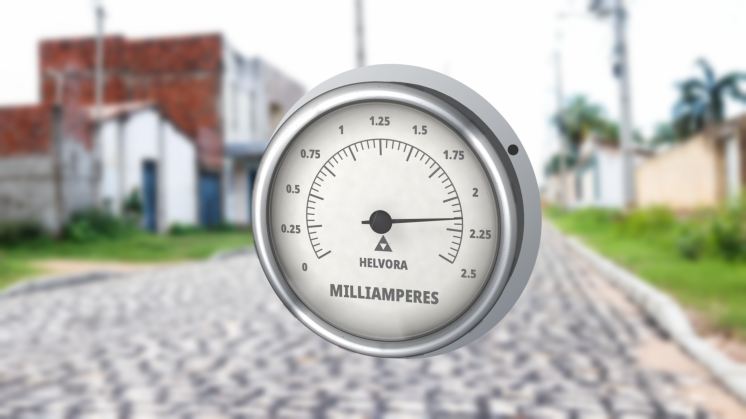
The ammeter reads 2.15 mA
